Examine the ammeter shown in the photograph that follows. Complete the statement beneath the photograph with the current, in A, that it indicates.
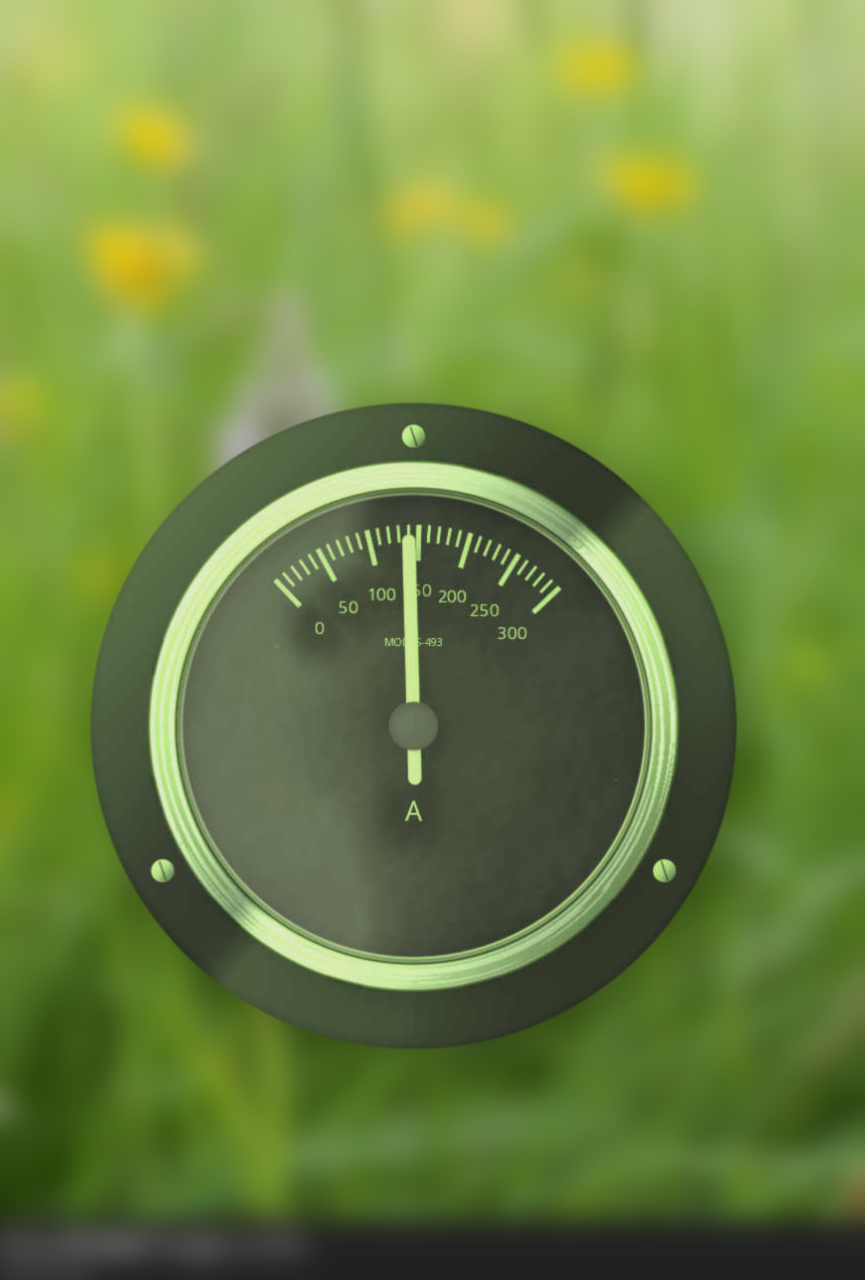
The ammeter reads 140 A
